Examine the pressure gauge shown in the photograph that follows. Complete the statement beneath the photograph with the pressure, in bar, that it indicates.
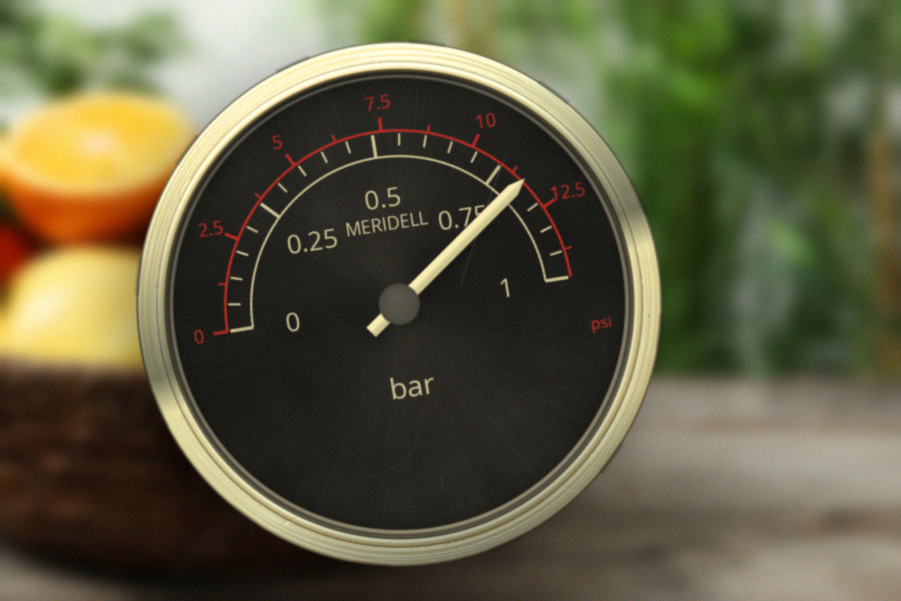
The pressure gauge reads 0.8 bar
